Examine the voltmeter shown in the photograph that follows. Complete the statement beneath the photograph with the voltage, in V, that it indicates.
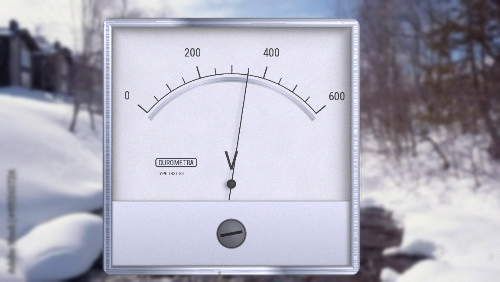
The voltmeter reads 350 V
